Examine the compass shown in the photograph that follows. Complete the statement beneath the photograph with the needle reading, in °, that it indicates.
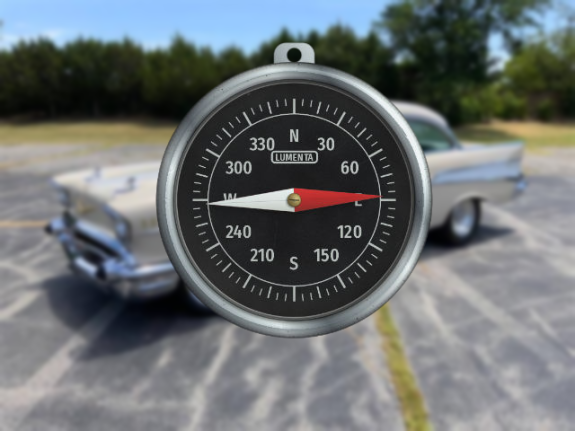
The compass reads 87.5 °
